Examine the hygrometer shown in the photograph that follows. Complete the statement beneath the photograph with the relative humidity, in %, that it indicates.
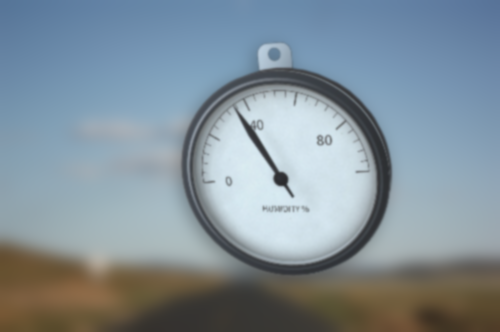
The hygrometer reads 36 %
